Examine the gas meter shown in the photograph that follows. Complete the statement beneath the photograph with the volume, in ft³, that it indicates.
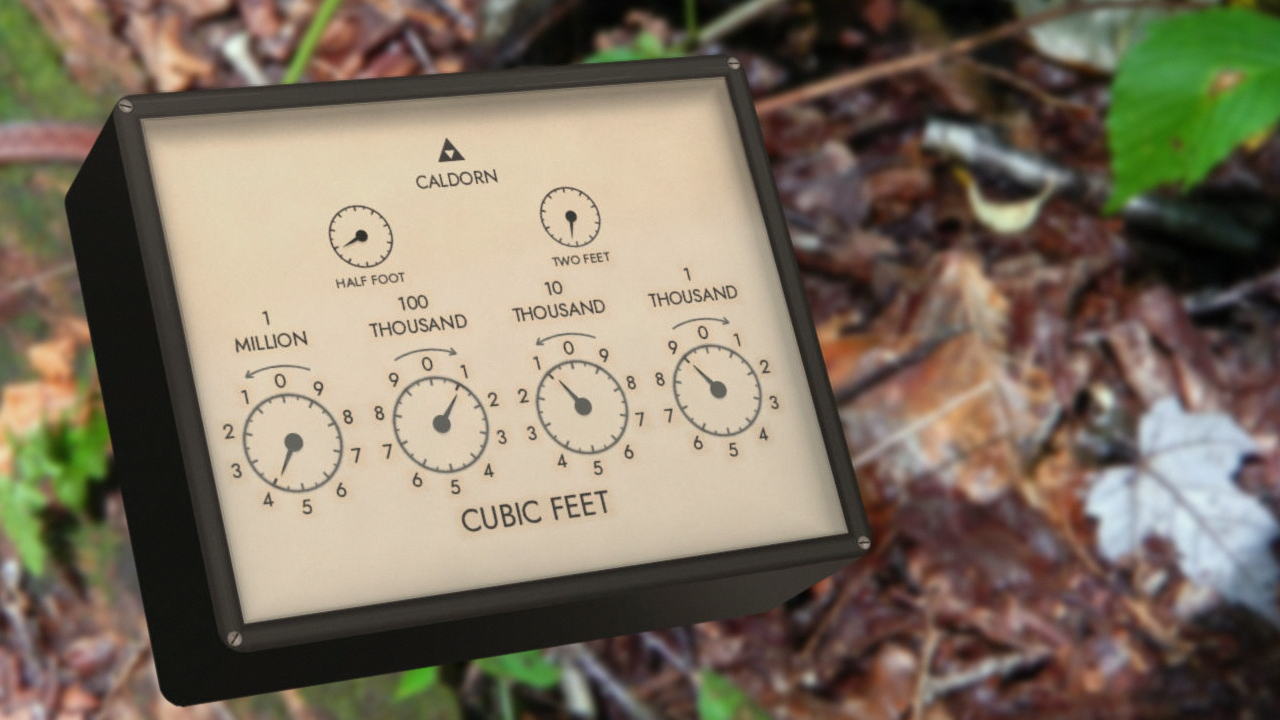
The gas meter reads 410900 ft³
